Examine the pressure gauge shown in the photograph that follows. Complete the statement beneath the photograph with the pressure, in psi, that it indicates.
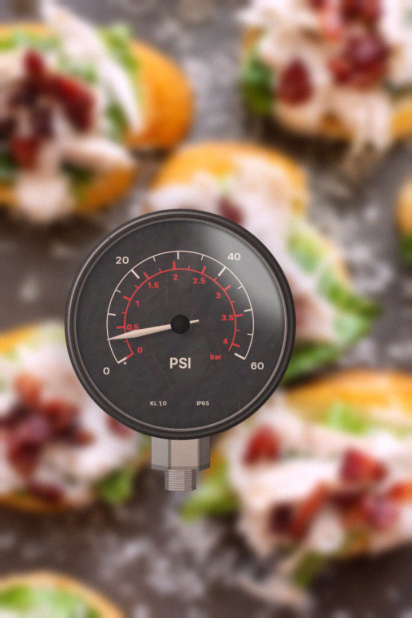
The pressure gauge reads 5 psi
